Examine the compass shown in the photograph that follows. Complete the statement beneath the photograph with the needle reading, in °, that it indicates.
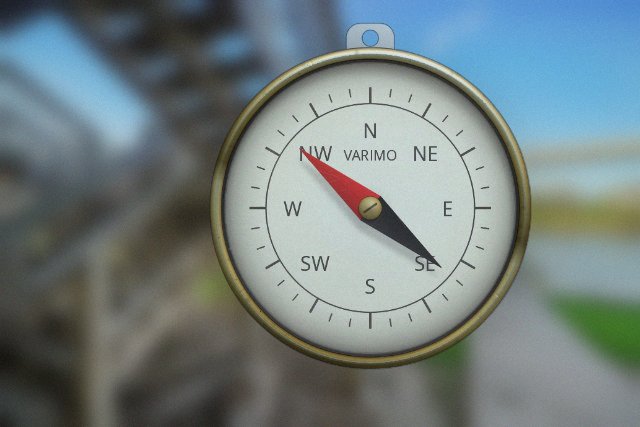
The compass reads 310 °
